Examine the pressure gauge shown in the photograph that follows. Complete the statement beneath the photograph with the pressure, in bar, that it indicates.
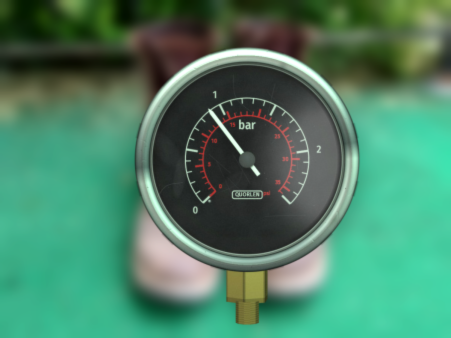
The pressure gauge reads 0.9 bar
